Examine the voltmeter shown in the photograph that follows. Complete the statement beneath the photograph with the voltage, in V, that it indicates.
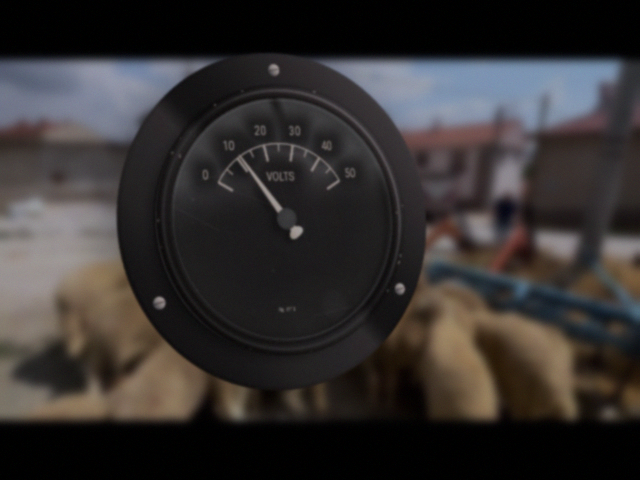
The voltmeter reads 10 V
